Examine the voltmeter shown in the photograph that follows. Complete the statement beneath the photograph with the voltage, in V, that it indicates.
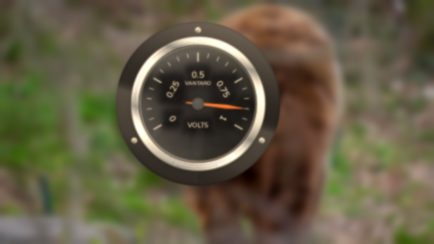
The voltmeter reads 0.9 V
